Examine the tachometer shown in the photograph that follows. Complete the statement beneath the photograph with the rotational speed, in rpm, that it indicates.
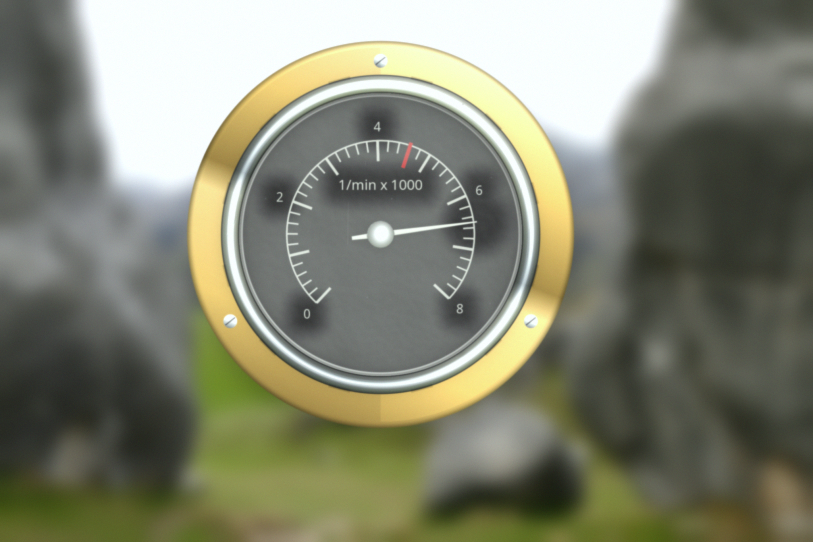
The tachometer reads 6500 rpm
